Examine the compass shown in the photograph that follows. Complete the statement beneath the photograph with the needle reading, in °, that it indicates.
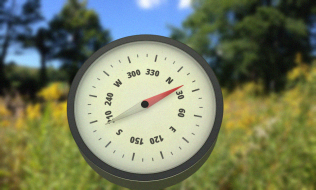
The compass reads 20 °
